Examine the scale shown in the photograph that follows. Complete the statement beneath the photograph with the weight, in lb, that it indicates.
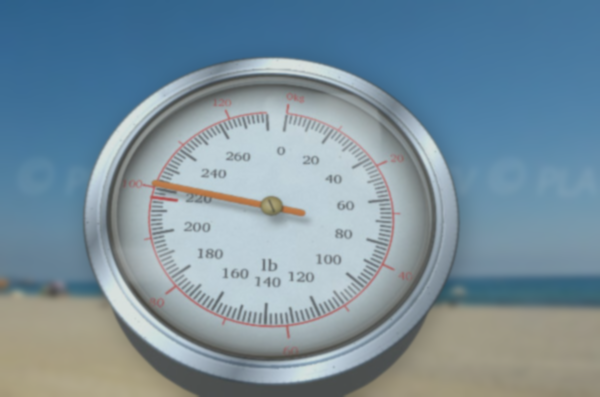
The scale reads 220 lb
